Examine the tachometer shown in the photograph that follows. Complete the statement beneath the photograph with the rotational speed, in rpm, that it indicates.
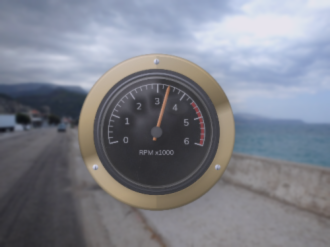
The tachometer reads 3400 rpm
